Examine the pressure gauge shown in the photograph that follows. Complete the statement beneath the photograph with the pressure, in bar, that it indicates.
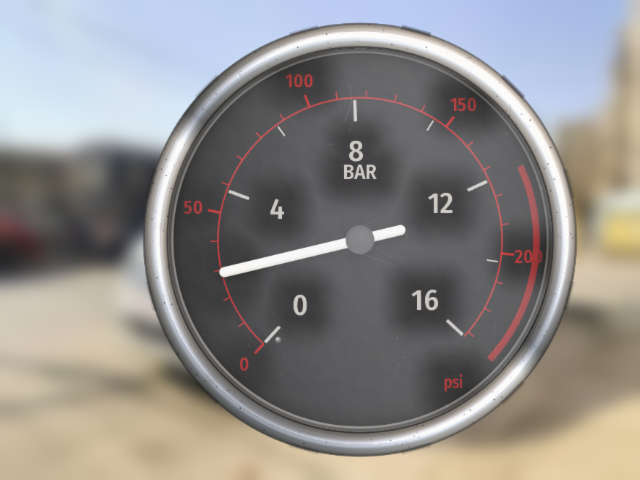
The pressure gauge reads 2 bar
